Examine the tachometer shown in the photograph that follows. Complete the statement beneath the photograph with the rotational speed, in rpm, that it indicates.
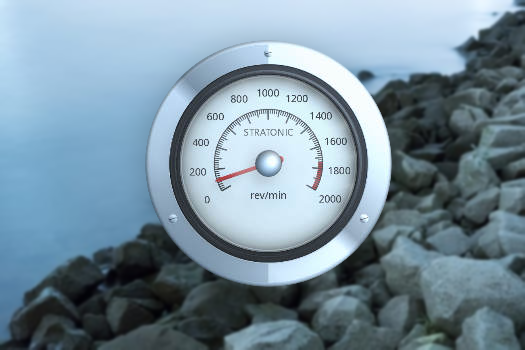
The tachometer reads 100 rpm
